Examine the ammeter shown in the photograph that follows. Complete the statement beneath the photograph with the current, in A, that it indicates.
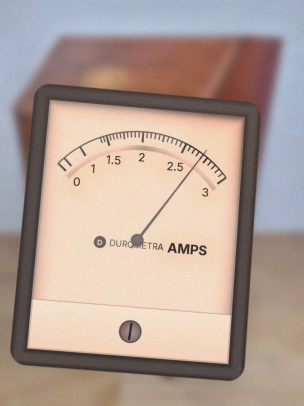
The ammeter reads 2.7 A
